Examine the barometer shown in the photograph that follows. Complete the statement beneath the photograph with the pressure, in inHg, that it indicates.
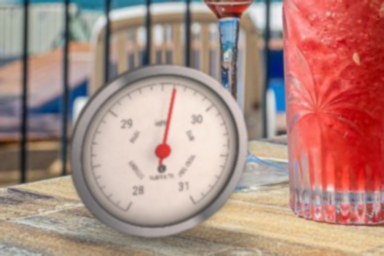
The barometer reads 29.6 inHg
